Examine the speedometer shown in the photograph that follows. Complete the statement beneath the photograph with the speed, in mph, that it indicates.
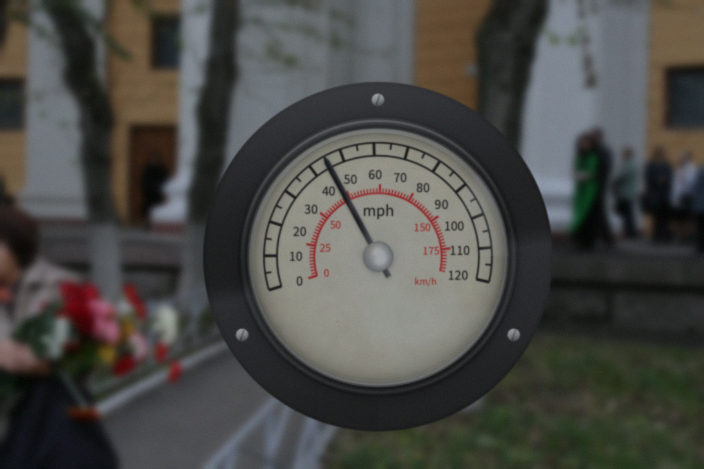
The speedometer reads 45 mph
